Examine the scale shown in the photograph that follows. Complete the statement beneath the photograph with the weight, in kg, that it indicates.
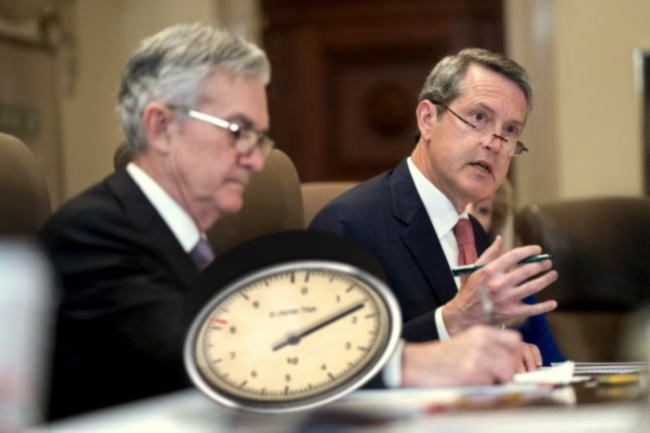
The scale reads 1.5 kg
